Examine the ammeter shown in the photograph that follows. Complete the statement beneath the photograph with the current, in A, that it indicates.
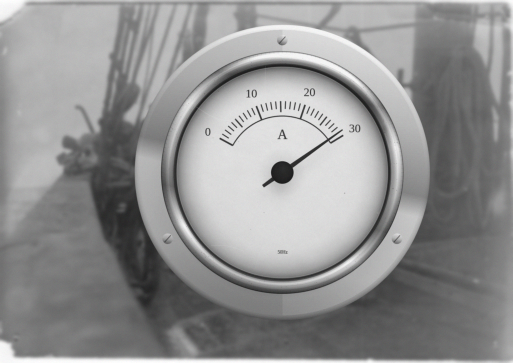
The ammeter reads 29 A
